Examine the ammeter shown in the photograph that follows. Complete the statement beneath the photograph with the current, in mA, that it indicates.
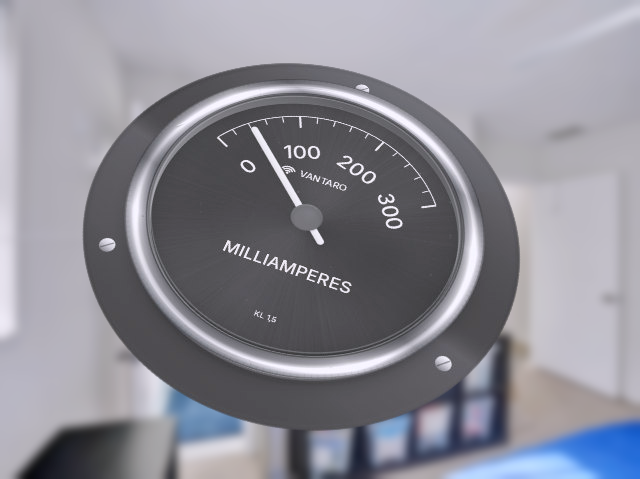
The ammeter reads 40 mA
